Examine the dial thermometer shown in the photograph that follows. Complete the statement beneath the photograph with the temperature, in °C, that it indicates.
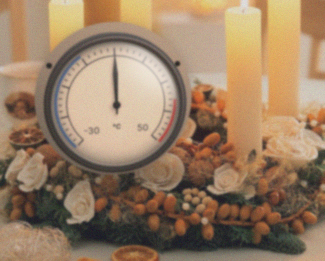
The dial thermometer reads 10 °C
